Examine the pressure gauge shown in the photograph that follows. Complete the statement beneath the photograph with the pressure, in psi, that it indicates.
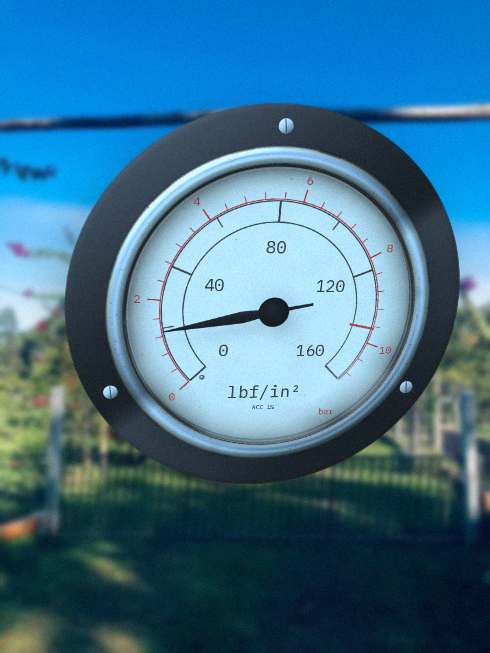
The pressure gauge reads 20 psi
